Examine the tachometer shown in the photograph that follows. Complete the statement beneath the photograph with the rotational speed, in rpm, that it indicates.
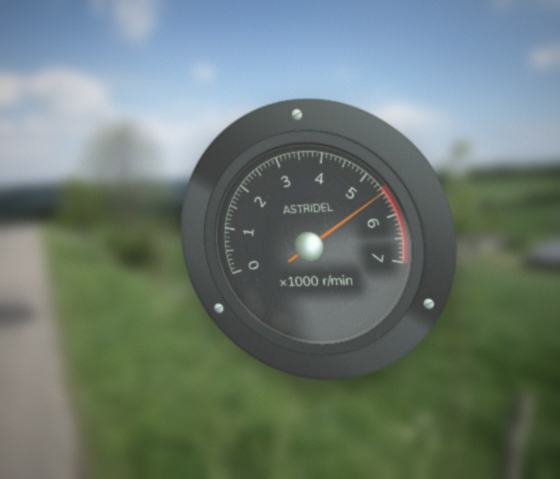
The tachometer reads 5500 rpm
